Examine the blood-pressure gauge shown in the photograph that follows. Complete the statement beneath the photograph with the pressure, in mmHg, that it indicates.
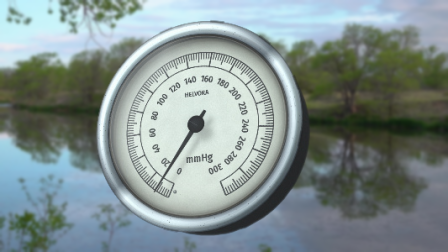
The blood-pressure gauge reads 10 mmHg
